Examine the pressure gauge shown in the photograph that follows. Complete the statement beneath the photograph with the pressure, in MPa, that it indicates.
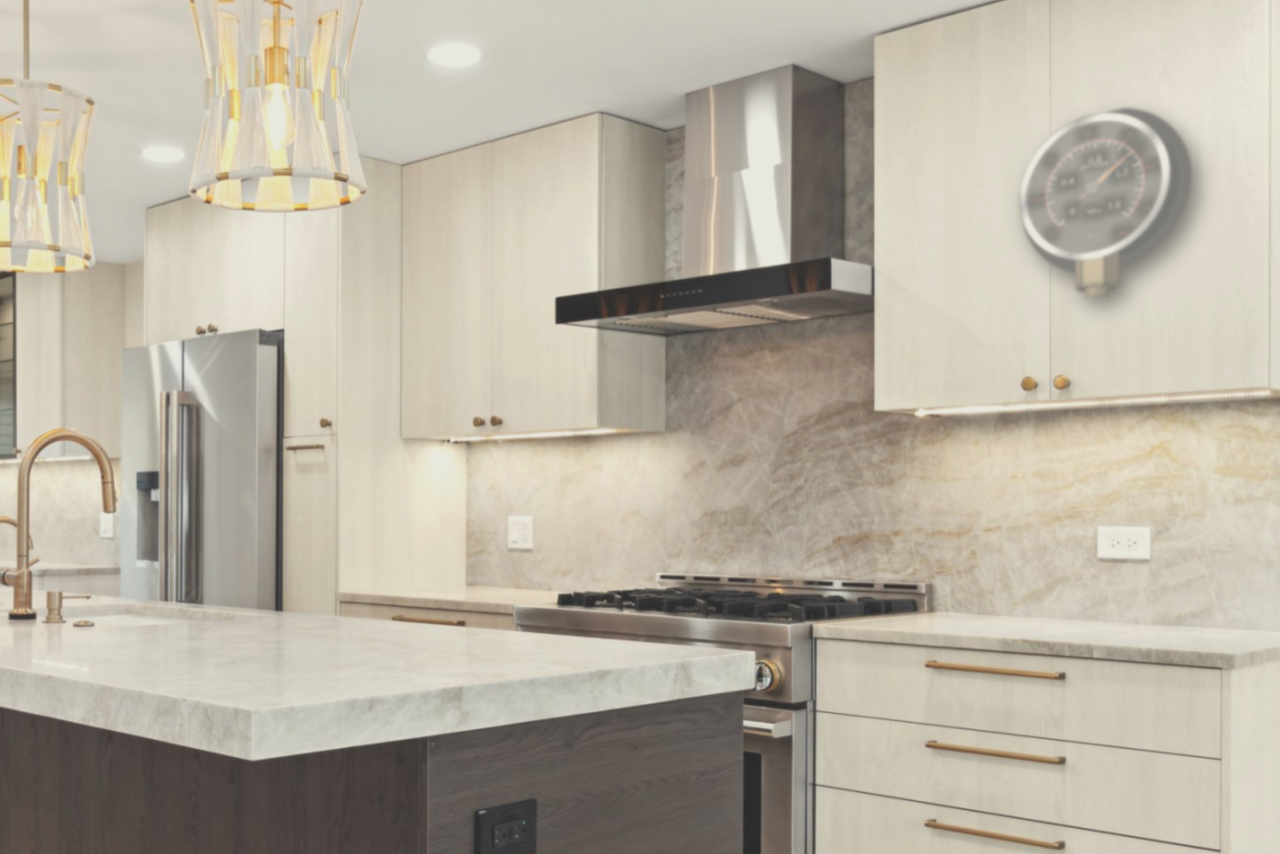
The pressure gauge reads 1.1 MPa
